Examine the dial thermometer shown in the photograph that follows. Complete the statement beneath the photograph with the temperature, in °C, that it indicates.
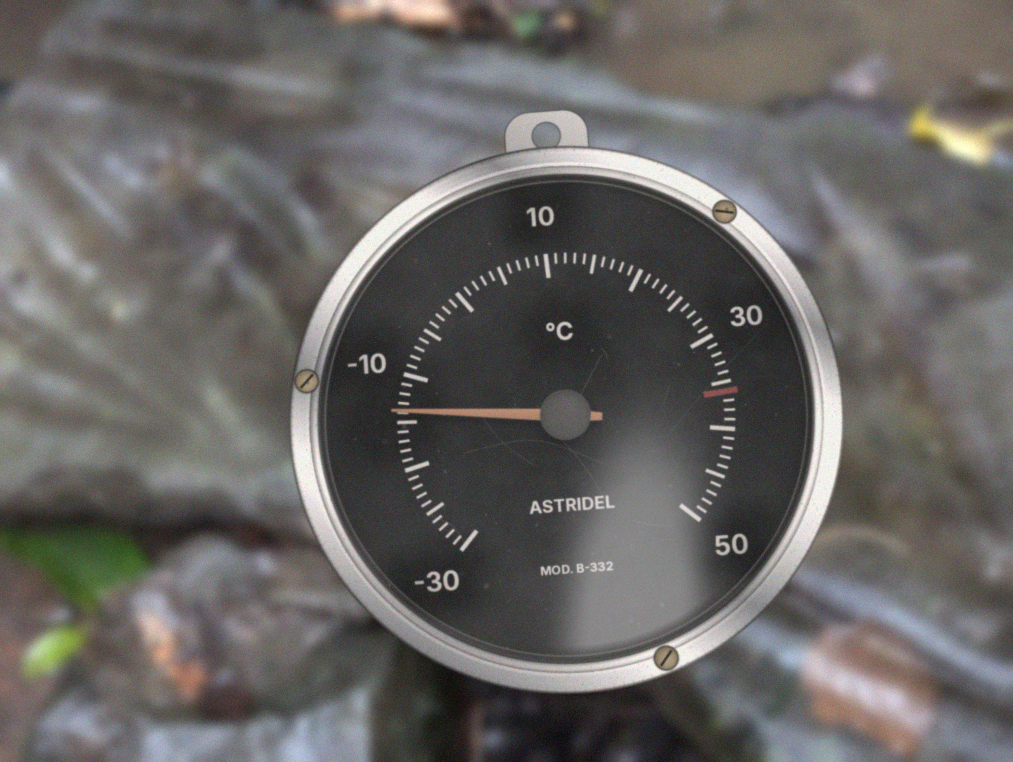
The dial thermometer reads -14 °C
